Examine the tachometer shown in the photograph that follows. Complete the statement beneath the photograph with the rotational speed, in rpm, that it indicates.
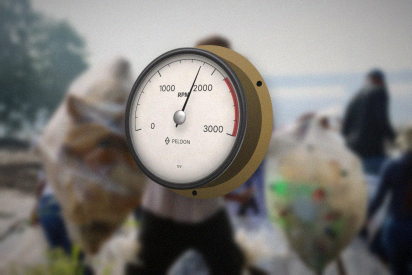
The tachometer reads 1800 rpm
